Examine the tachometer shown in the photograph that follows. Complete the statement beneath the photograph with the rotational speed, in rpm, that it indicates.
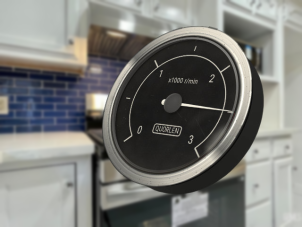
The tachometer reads 2500 rpm
